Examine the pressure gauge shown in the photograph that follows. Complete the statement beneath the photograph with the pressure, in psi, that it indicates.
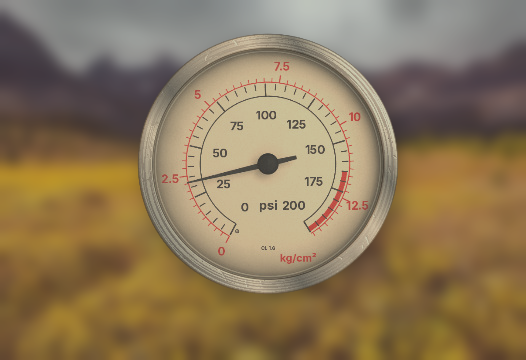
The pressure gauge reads 32.5 psi
